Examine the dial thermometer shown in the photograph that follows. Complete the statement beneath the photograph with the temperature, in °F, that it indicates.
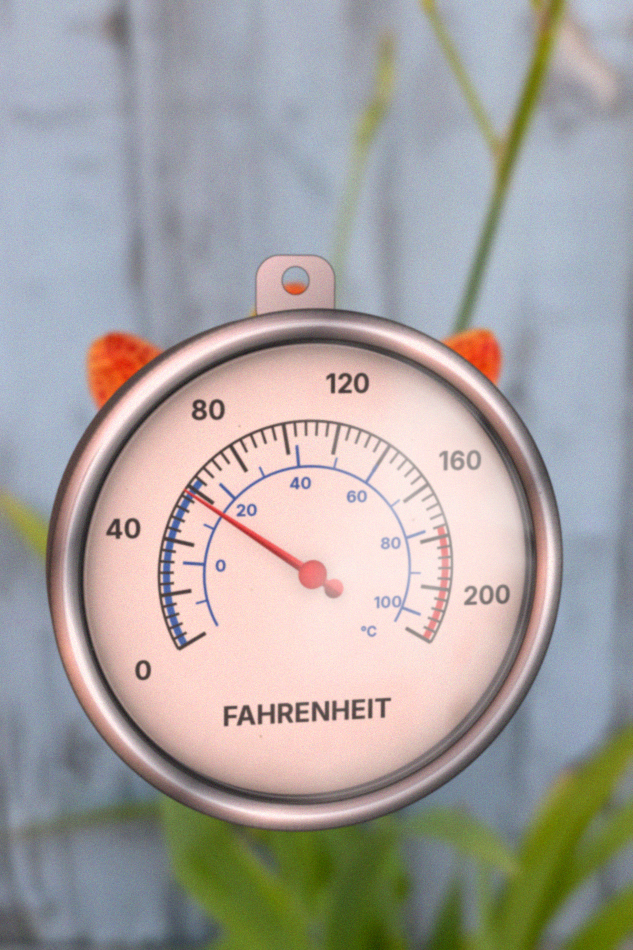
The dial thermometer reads 58 °F
